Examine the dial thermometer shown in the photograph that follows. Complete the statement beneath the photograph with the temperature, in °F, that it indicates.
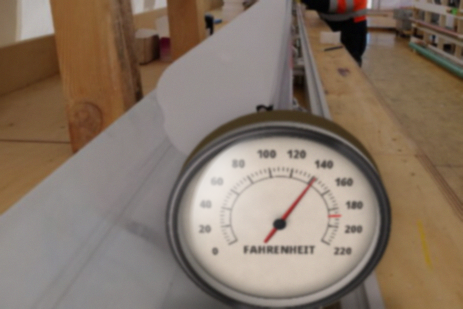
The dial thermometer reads 140 °F
